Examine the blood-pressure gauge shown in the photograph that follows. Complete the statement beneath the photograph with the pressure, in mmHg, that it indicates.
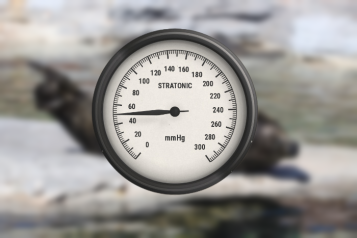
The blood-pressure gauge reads 50 mmHg
